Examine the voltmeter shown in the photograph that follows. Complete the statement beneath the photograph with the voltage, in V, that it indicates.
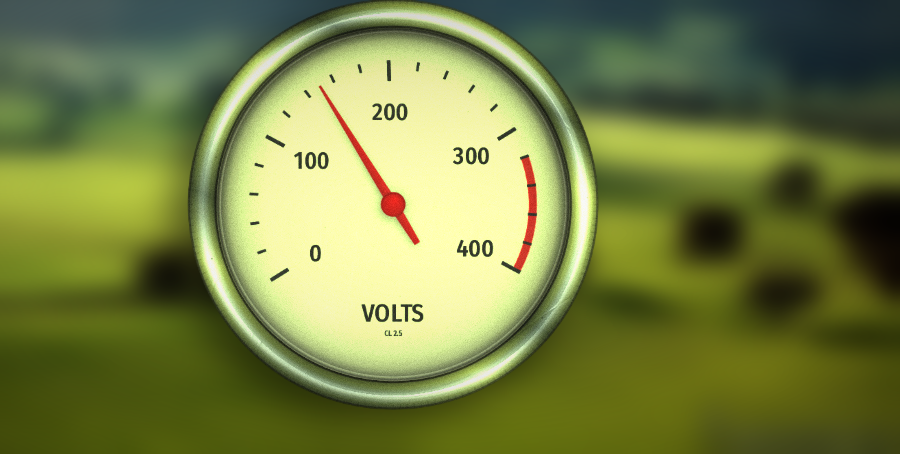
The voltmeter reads 150 V
